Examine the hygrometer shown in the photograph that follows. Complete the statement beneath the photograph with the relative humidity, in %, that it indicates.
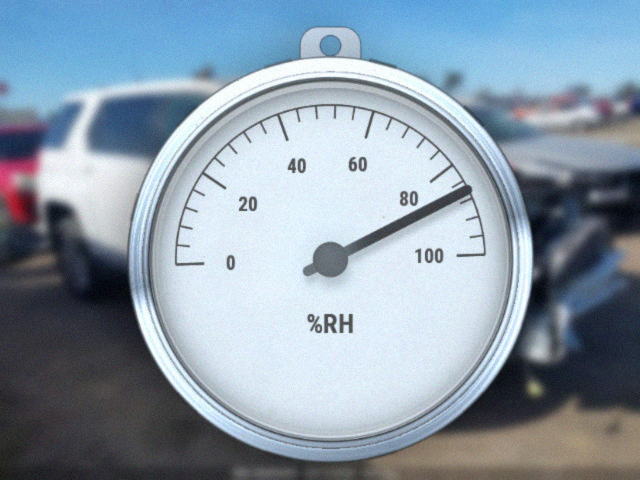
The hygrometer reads 86 %
